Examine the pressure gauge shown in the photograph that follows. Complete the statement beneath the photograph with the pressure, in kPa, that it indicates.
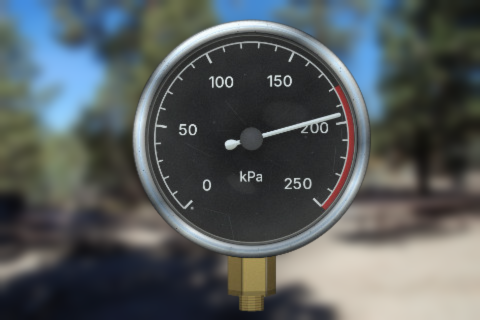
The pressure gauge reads 195 kPa
